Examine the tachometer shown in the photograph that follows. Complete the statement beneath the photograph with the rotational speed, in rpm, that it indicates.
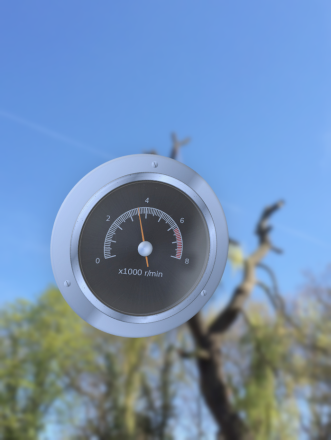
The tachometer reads 3500 rpm
